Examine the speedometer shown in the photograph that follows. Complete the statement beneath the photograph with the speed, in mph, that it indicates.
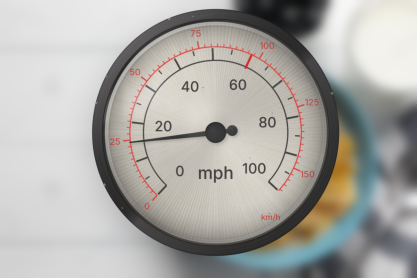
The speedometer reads 15 mph
